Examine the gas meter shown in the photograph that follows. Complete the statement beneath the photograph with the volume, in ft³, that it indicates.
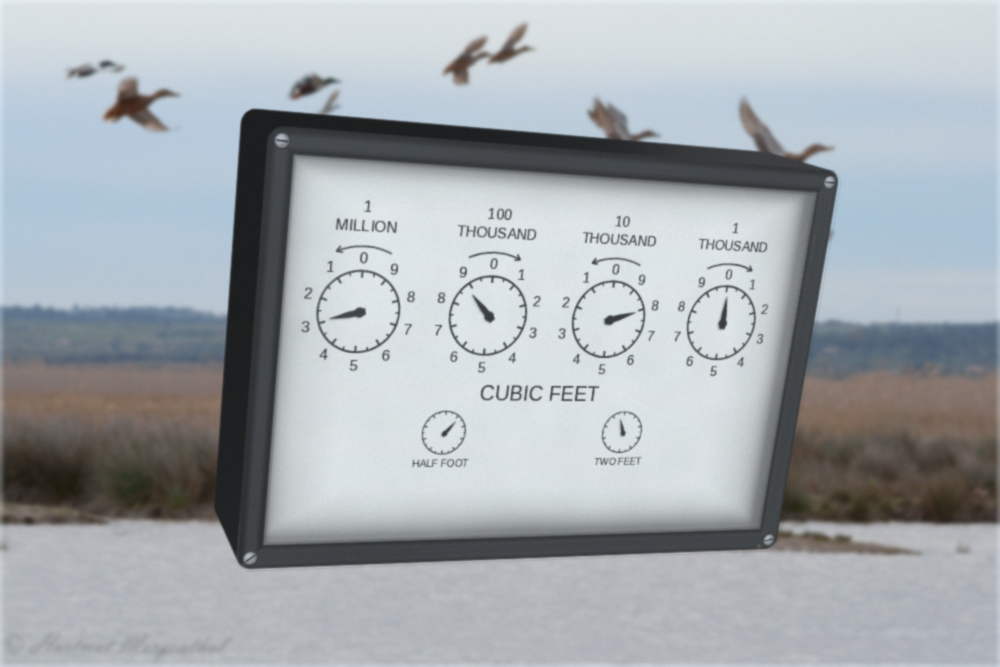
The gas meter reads 288000 ft³
